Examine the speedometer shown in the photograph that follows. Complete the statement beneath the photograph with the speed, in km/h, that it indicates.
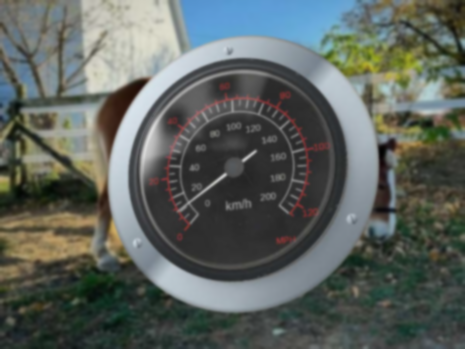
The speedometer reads 10 km/h
